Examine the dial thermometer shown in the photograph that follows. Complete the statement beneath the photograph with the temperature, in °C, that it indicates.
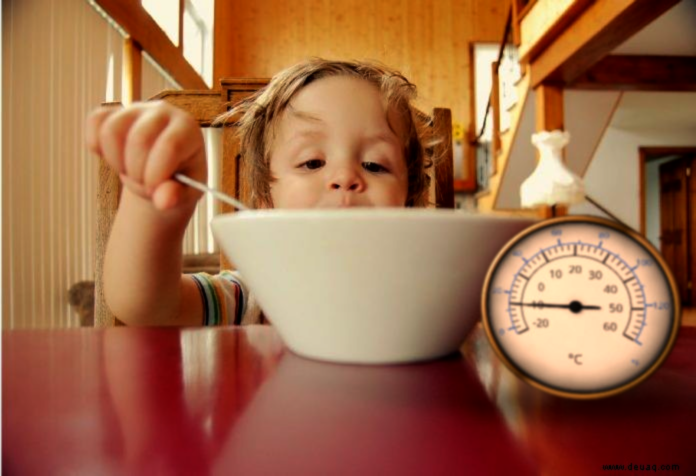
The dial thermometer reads -10 °C
